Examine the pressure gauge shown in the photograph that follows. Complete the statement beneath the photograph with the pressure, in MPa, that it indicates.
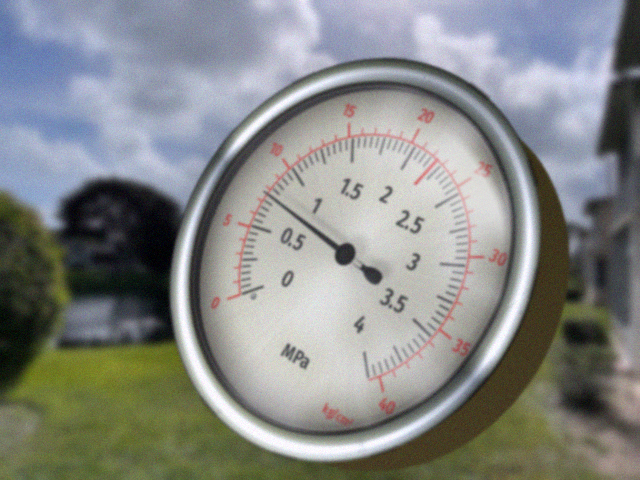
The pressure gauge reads 0.75 MPa
